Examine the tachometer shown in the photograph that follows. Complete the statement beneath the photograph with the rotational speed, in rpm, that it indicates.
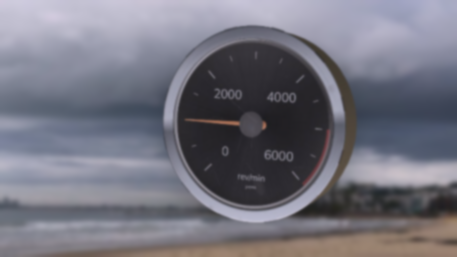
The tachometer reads 1000 rpm
